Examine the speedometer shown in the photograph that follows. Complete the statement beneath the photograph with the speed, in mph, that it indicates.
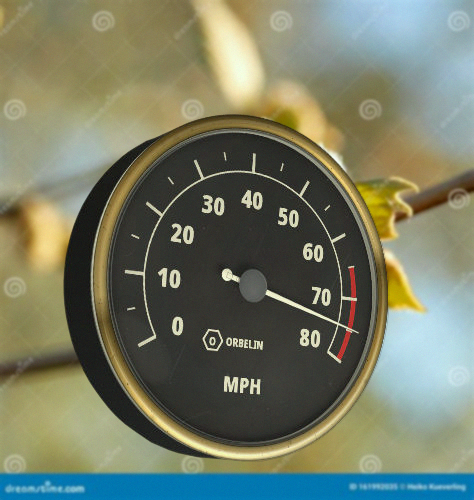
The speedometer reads 75 mph
